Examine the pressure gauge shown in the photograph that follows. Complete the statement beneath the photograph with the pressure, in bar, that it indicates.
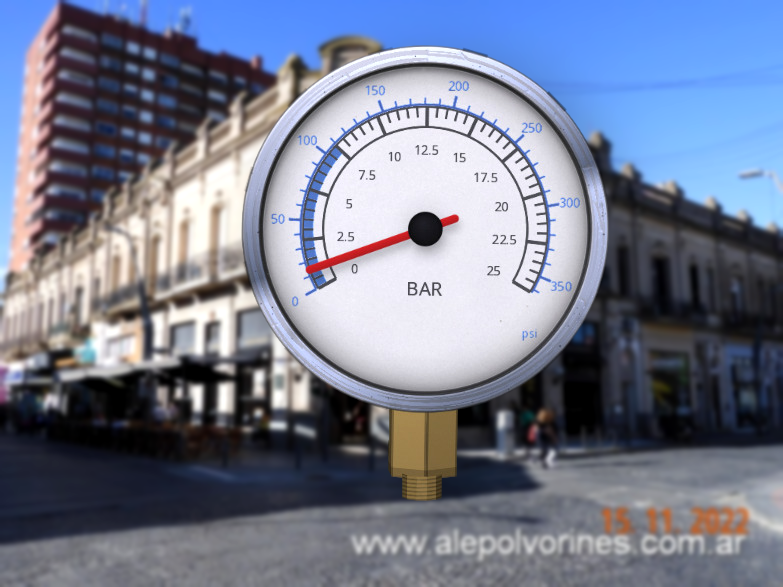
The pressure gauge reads 1 bar
